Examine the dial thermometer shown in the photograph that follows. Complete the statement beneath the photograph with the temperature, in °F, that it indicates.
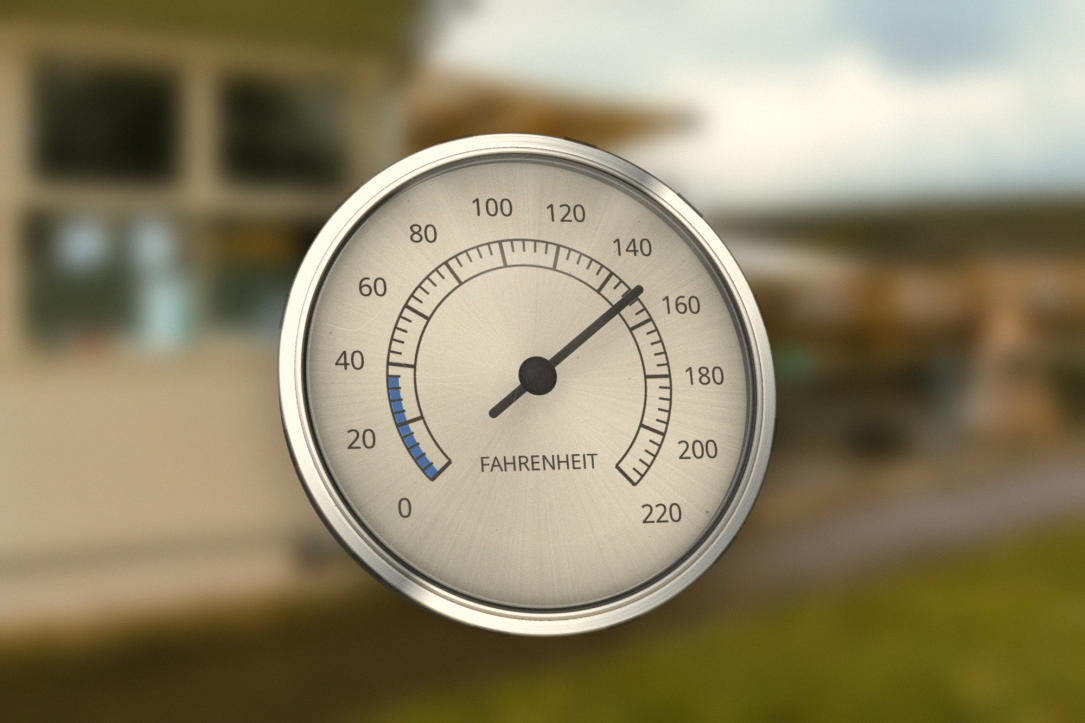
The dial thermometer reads 150 °F
